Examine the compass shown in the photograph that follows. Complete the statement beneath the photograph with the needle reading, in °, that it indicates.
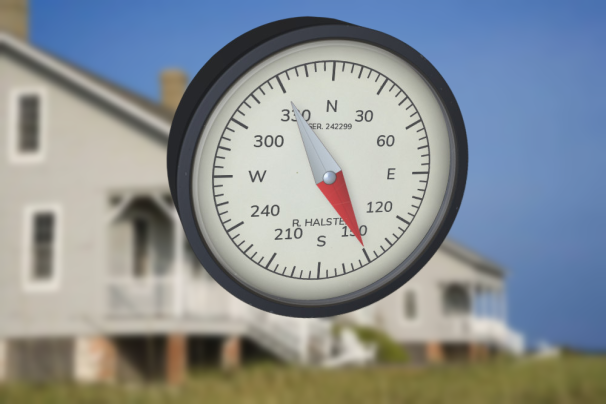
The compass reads 150 °
